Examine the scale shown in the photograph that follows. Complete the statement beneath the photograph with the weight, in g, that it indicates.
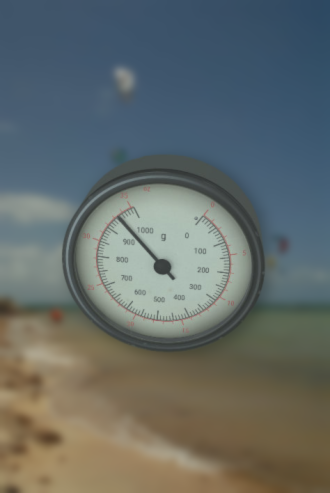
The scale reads 950 g
